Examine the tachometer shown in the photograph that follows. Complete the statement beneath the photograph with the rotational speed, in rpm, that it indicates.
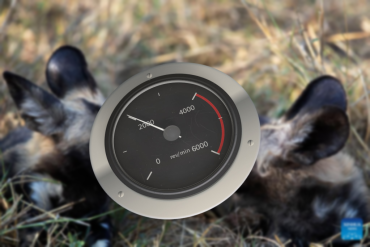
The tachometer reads 2000 rpm
